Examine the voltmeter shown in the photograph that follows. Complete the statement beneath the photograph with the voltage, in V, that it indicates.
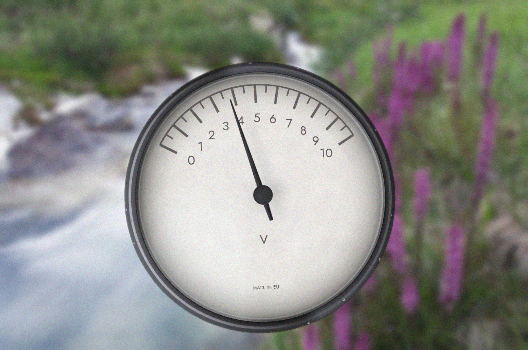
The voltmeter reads 3.75 V
